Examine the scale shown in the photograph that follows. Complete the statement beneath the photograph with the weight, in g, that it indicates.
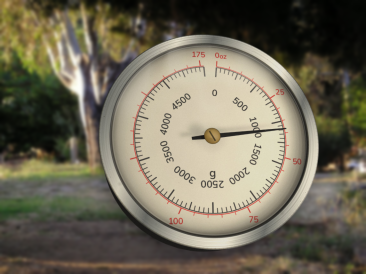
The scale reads 1100 g
